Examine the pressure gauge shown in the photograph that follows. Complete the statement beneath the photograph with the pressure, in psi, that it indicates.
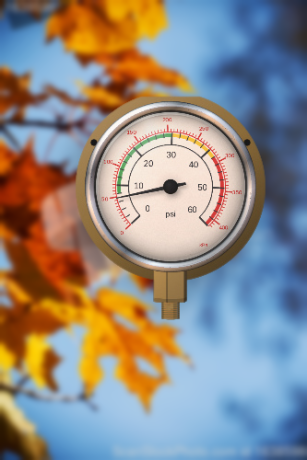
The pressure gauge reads 7 psi
